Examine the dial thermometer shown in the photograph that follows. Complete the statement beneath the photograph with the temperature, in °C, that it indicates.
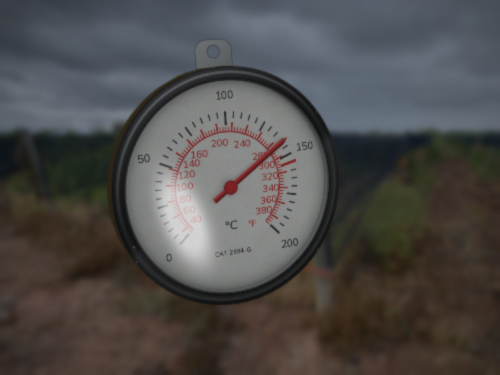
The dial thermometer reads 140 °C
